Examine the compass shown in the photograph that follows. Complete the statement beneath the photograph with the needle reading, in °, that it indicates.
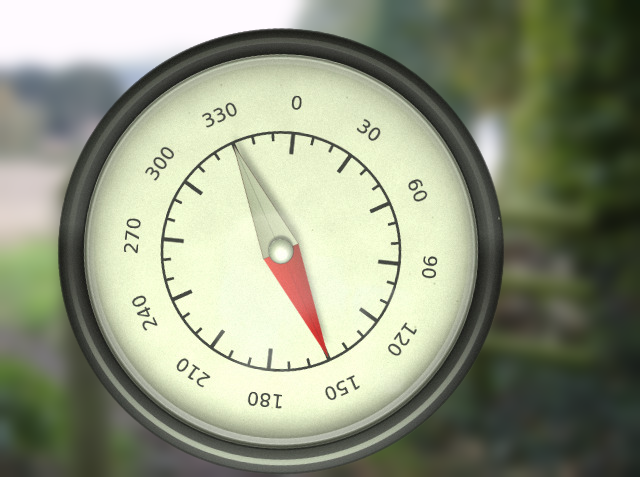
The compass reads 150 °
